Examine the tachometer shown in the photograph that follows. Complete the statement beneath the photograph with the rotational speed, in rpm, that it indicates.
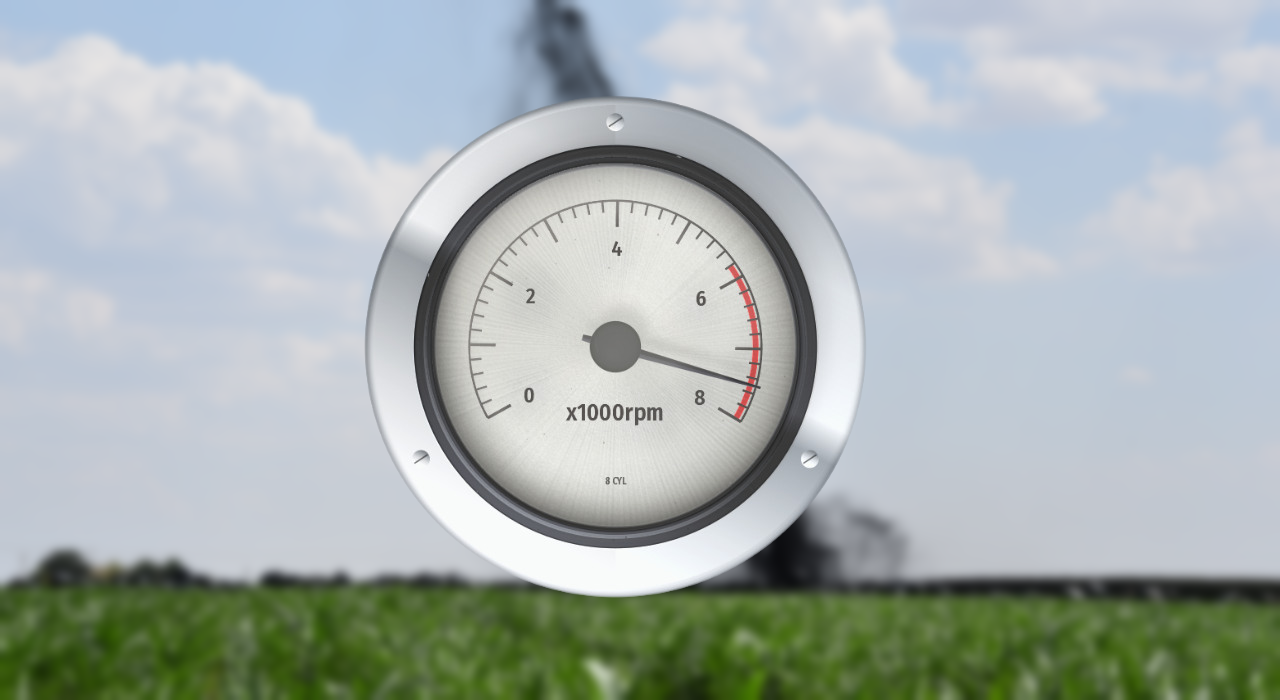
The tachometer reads 7500 rpm
